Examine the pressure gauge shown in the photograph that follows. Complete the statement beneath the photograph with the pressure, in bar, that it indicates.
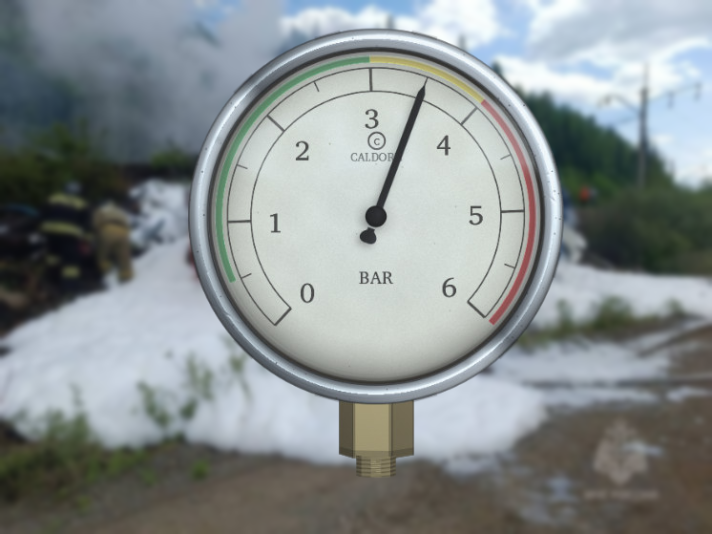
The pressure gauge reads 3.5 bar
